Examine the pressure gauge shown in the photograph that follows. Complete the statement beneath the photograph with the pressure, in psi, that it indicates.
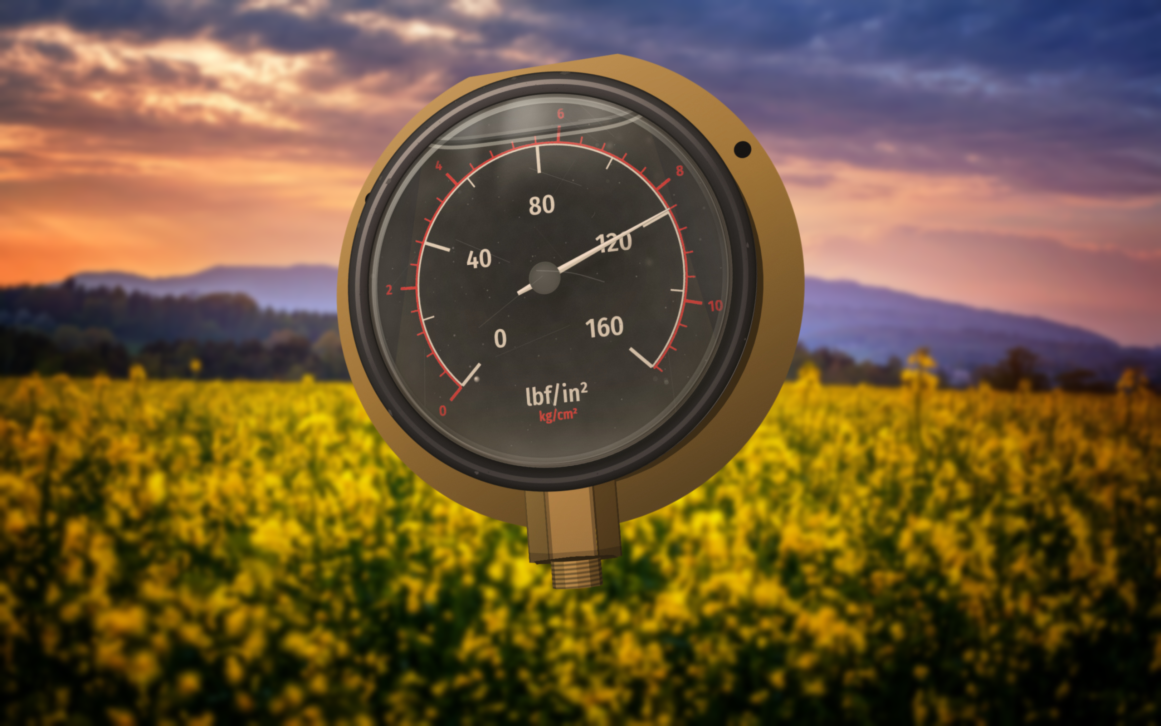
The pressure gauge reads 120 psi
